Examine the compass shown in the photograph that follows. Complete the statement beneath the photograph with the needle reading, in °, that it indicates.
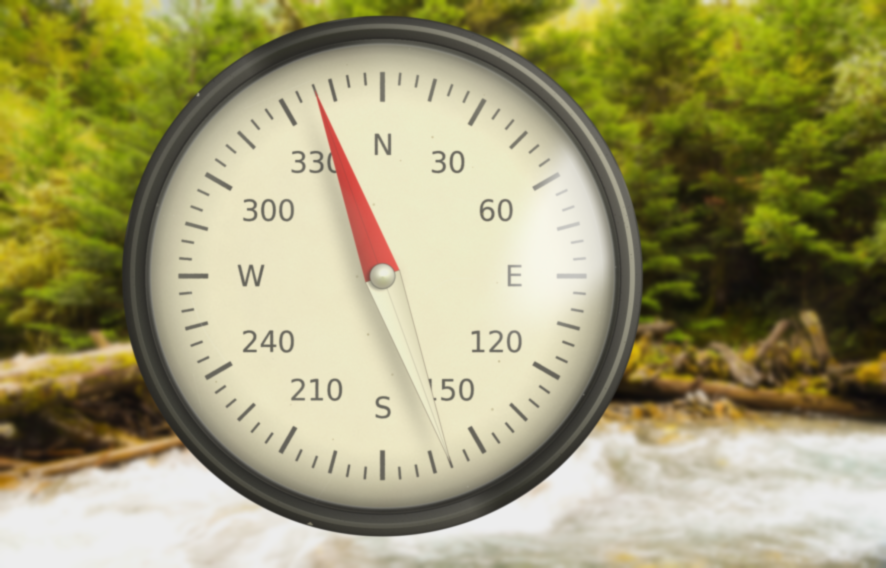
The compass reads 340 °
